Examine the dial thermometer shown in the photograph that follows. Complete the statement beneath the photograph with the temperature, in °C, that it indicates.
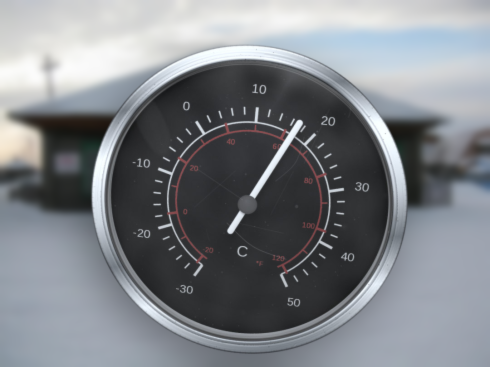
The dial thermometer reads 17 °C
